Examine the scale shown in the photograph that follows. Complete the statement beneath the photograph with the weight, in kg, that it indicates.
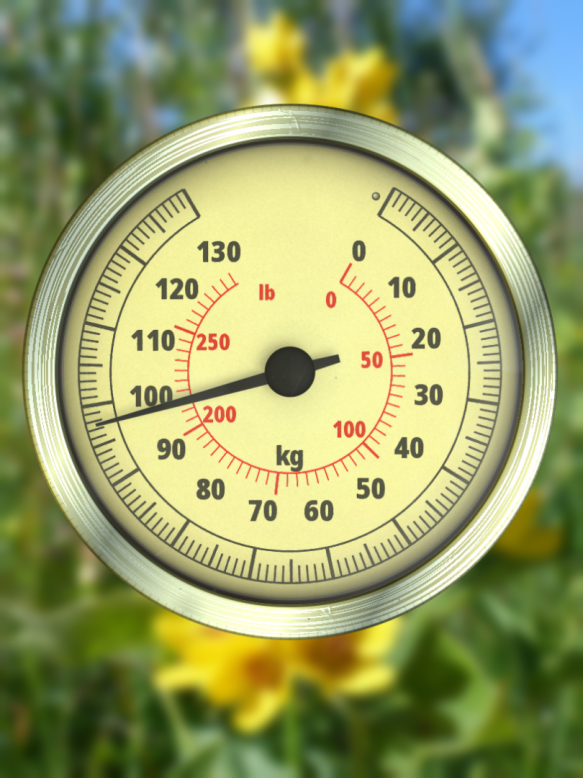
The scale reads 97.5 kg
